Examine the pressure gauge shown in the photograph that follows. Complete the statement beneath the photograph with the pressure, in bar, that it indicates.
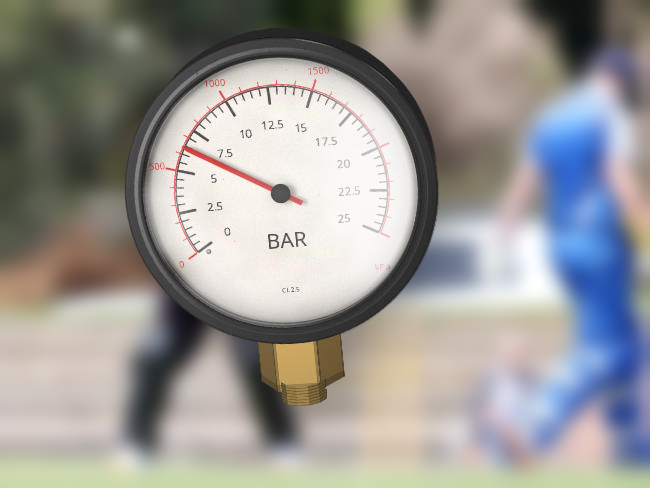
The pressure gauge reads 6.5 bar
